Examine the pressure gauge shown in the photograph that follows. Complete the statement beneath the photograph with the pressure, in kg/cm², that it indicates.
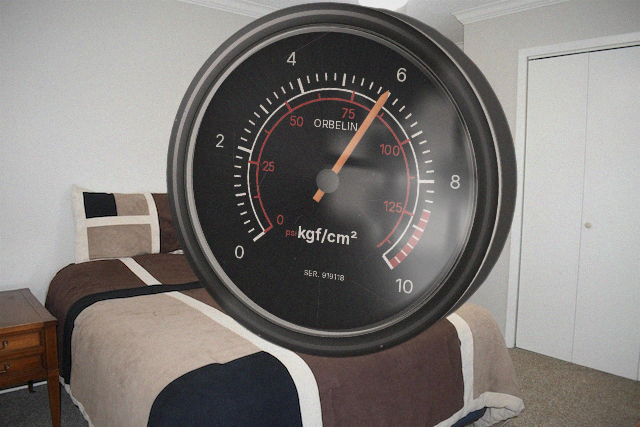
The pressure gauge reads 6 kg/cm²
